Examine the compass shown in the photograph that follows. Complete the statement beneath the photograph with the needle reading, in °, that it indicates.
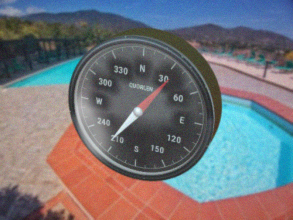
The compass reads 35 °
